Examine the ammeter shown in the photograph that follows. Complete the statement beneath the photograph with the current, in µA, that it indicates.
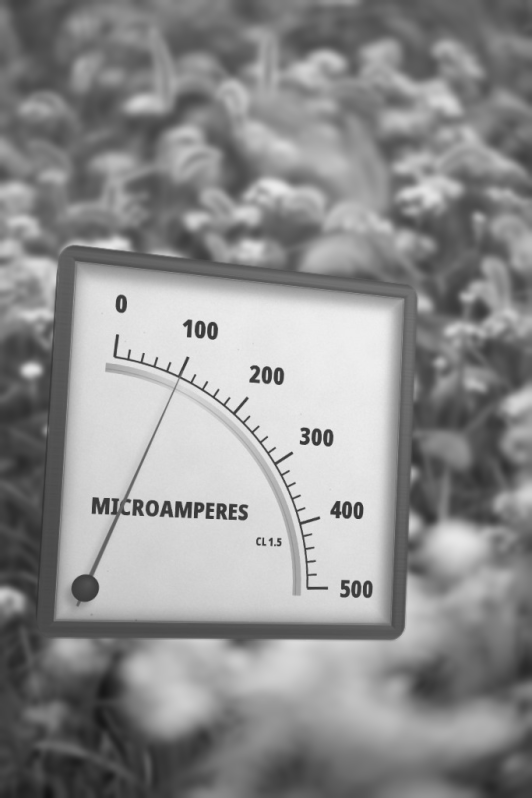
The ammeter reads 100 µA
